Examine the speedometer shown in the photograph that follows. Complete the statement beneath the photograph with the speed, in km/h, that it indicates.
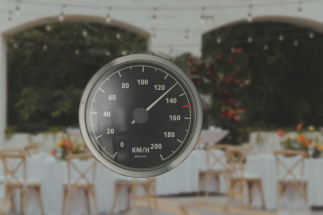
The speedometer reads 130 km/h
